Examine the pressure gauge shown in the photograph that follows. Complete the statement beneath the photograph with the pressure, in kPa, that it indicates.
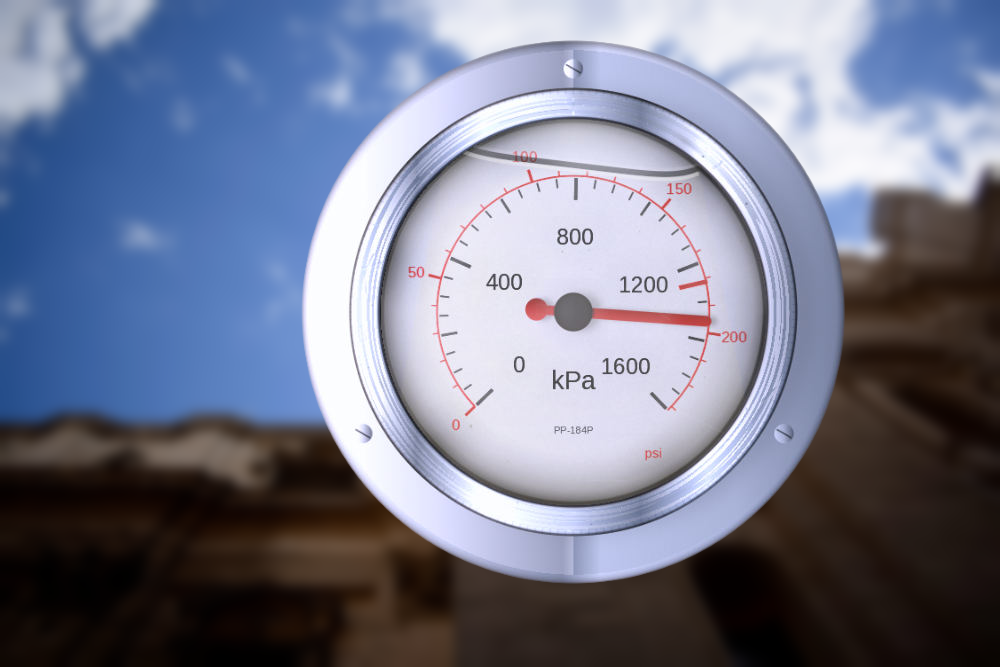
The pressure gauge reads 1350 kPa
